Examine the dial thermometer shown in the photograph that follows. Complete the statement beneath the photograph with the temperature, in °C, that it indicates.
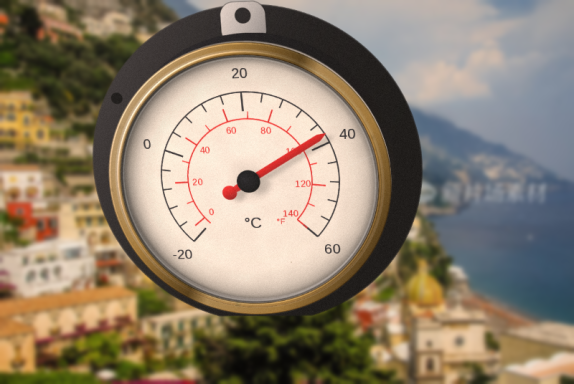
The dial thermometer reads 38 °C
